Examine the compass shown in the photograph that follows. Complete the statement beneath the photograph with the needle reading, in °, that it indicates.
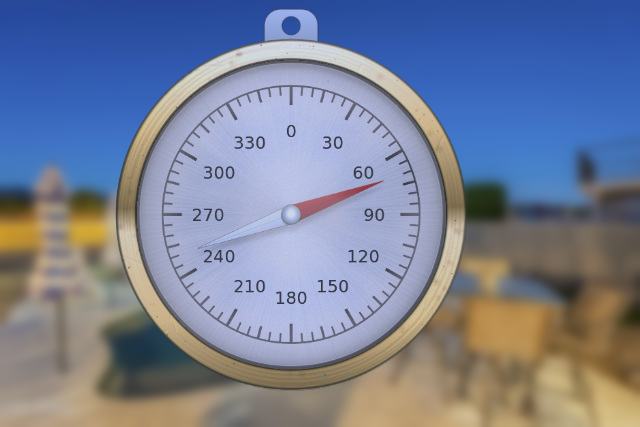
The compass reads 70 °
